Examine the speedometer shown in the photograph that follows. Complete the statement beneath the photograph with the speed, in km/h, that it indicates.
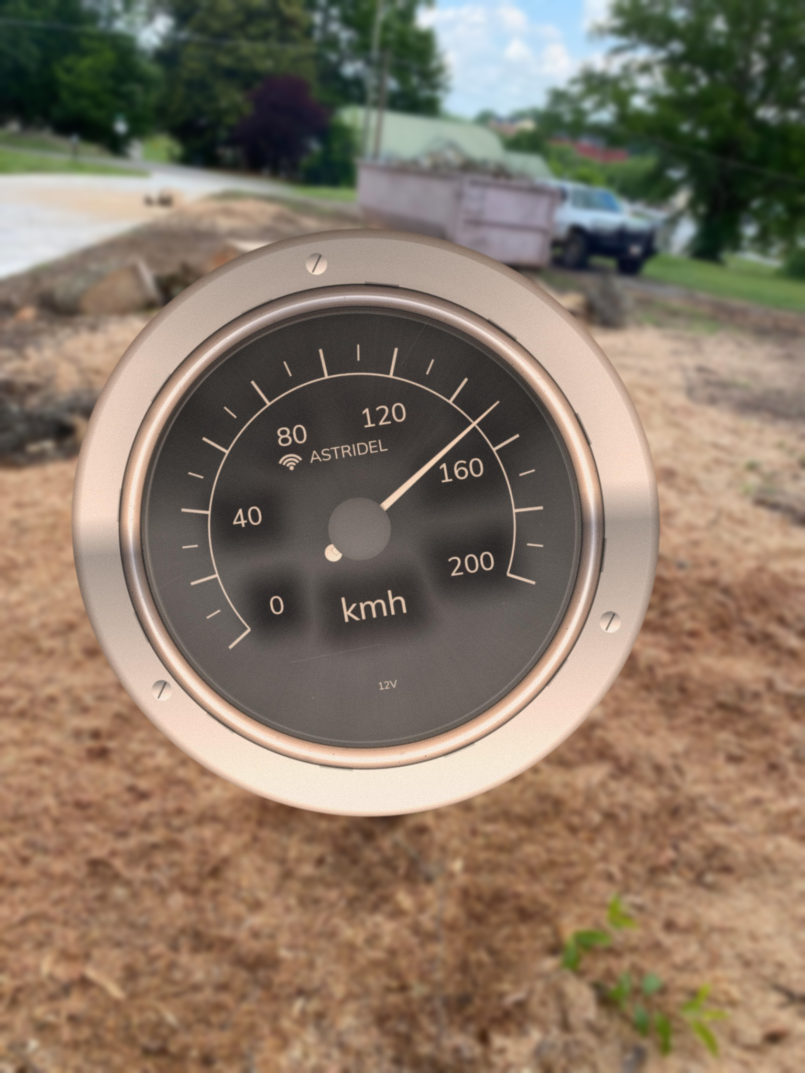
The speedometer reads 150 km/h
